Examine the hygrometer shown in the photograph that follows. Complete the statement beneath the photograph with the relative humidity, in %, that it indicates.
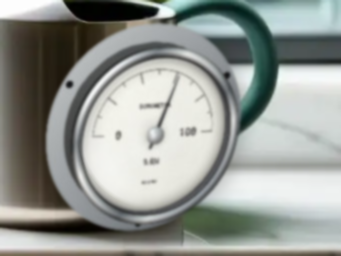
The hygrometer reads 60 %
